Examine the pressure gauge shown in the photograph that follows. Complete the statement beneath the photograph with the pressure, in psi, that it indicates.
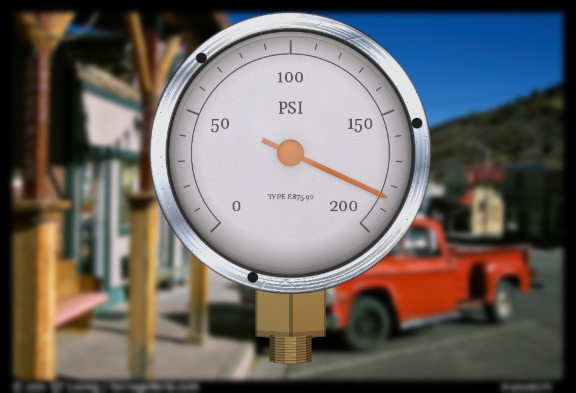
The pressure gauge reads 185 psi
